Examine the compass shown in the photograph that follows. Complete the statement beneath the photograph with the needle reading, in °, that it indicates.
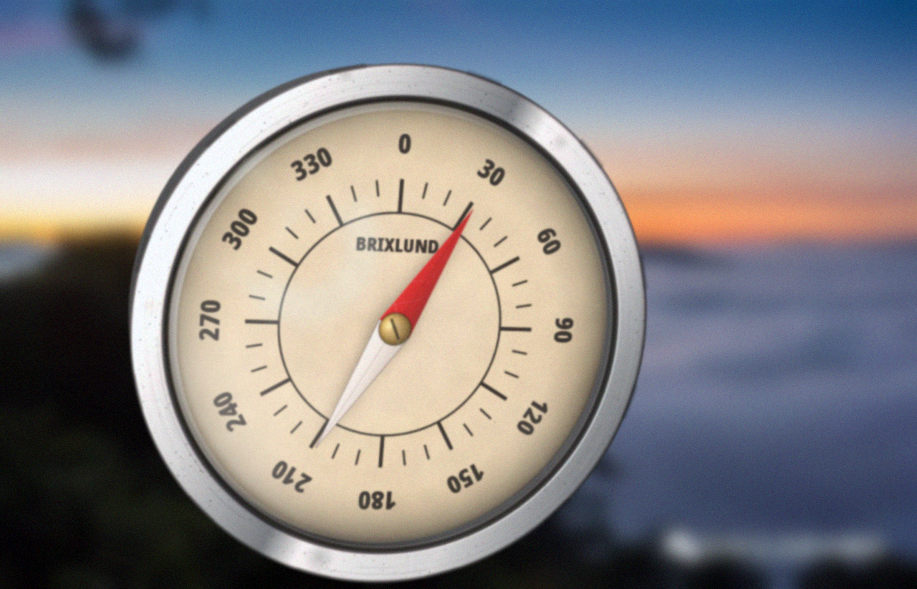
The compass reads 30 °
